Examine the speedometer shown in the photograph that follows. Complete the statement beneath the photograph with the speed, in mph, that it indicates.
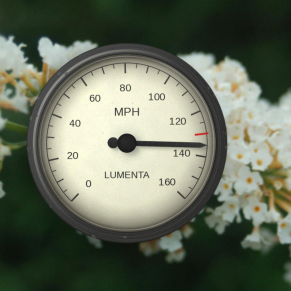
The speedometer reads 135 mph
